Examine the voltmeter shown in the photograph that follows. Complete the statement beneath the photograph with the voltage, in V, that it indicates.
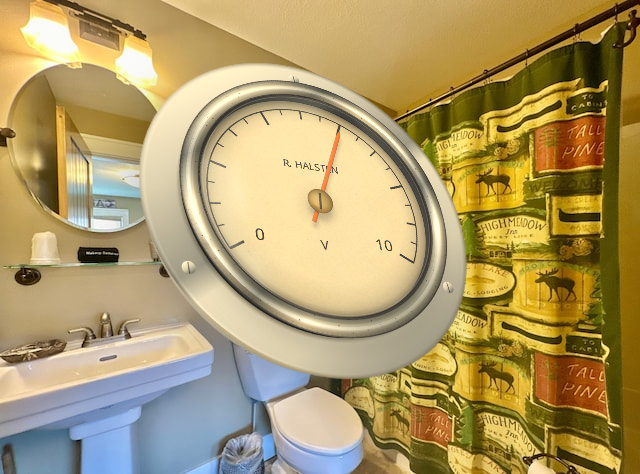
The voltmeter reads 6 V
